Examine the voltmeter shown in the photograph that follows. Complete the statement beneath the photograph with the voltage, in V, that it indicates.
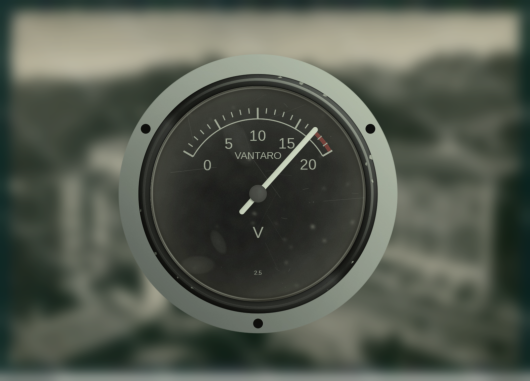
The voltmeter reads 17 V
